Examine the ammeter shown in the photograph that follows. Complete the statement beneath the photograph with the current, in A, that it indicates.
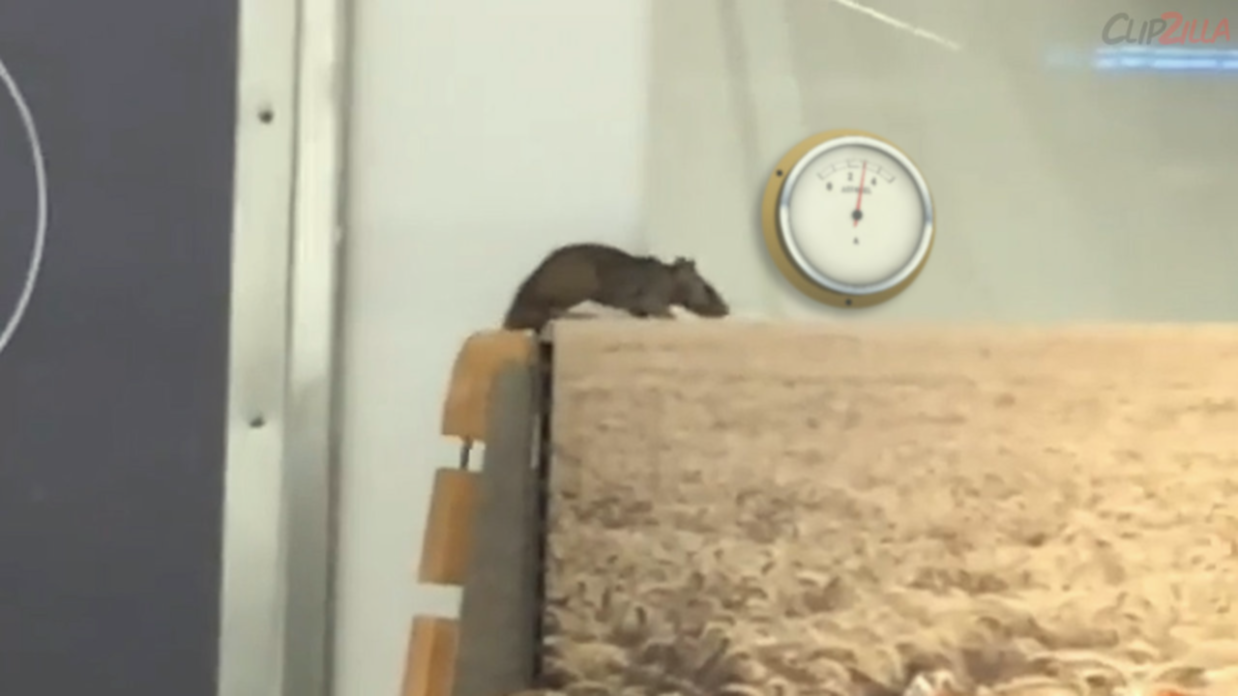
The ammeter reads 3 A
